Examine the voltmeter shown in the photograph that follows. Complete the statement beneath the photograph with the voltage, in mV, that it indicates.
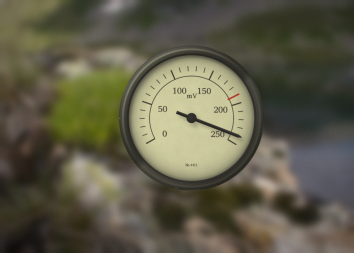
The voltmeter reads 240 mV
